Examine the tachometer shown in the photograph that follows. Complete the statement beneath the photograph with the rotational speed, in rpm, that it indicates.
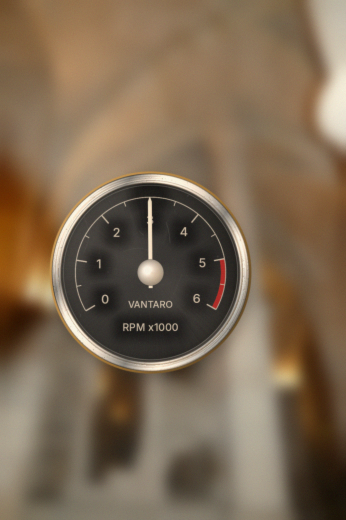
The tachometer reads 3000 rpm
